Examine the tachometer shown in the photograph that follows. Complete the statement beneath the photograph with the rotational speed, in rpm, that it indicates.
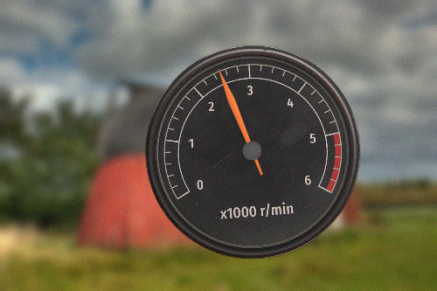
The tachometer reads 2500 rpm
